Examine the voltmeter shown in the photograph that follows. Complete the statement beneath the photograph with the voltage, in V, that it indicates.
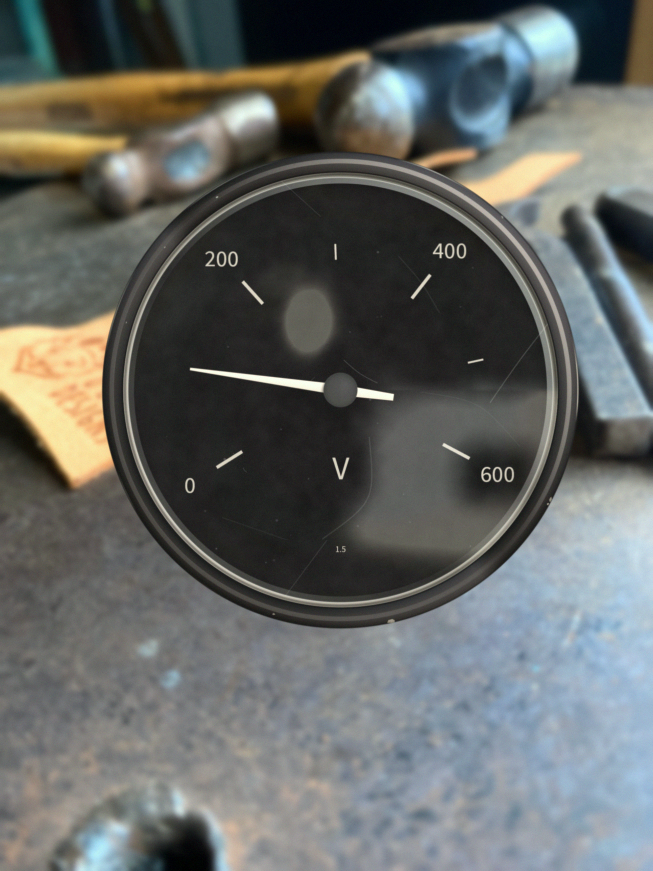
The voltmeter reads 100 V
